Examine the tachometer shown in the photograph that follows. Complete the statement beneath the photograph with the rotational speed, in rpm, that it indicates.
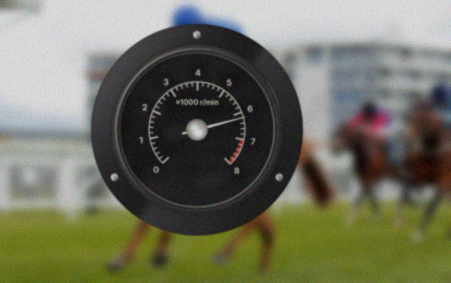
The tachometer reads 6200 rpm
